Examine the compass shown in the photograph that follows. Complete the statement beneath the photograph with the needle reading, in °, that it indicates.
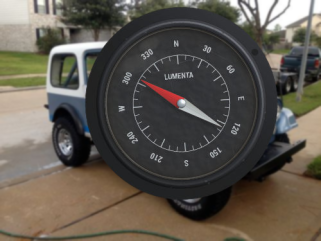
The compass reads 305 °
